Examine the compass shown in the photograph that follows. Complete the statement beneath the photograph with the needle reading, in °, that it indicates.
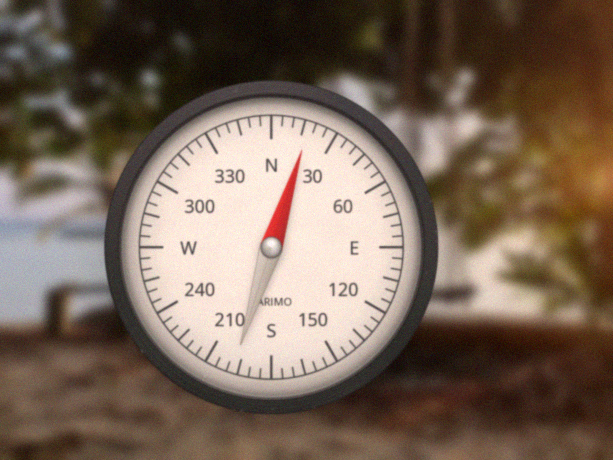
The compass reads 17.5 °
